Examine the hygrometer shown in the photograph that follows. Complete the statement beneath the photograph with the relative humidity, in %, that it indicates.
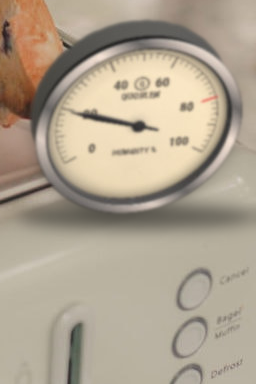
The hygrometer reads 20 %
